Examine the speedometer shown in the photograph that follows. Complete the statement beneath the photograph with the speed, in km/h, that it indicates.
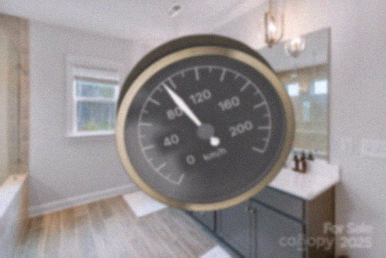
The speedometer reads 95 km/h
